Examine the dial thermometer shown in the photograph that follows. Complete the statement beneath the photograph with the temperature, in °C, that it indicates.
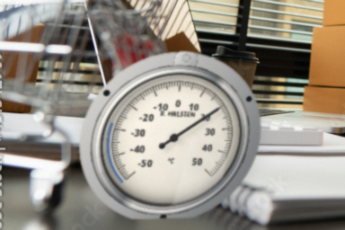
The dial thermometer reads 20 °C
